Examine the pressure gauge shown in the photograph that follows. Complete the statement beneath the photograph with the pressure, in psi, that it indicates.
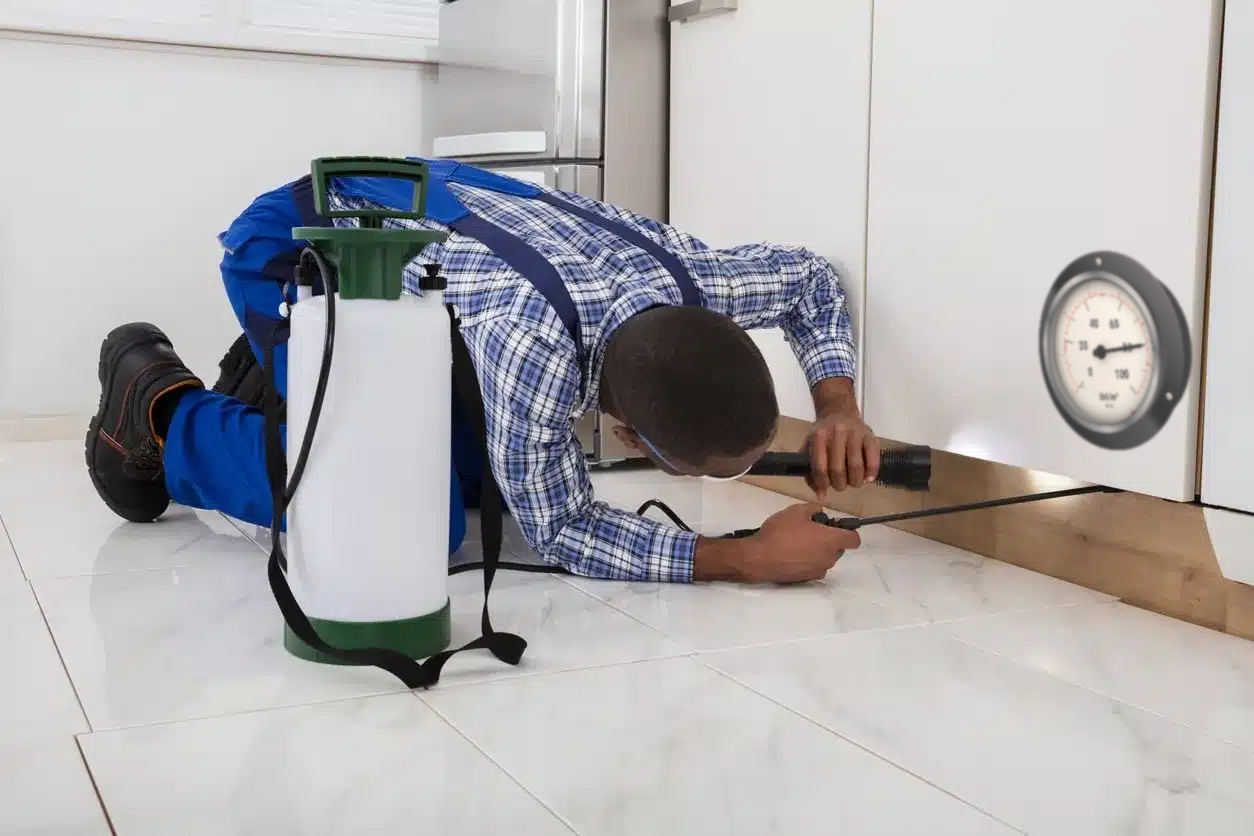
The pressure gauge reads 80 psi
